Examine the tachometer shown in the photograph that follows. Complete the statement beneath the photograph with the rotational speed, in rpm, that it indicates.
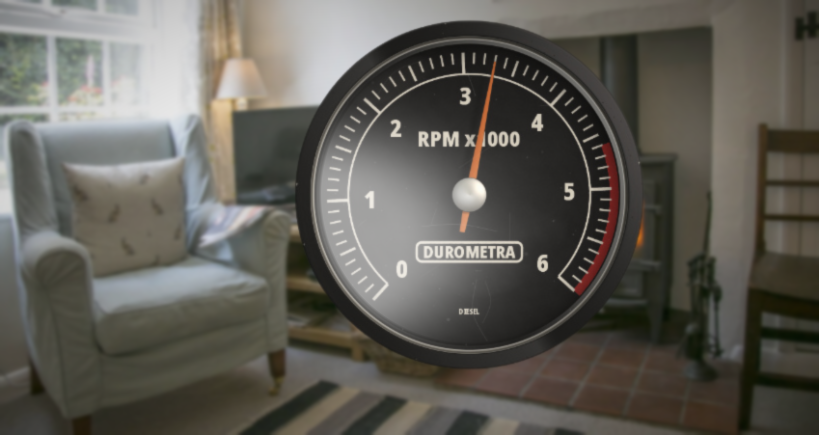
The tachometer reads 3300 rpm
